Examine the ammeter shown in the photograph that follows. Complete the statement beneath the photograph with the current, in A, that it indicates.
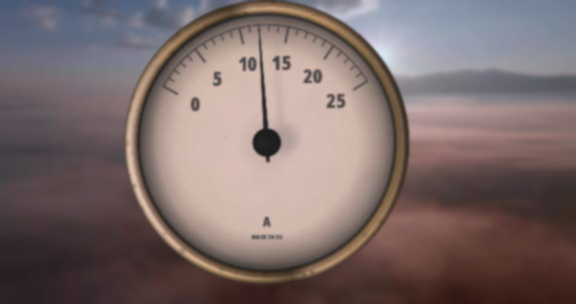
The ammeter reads 12 A
